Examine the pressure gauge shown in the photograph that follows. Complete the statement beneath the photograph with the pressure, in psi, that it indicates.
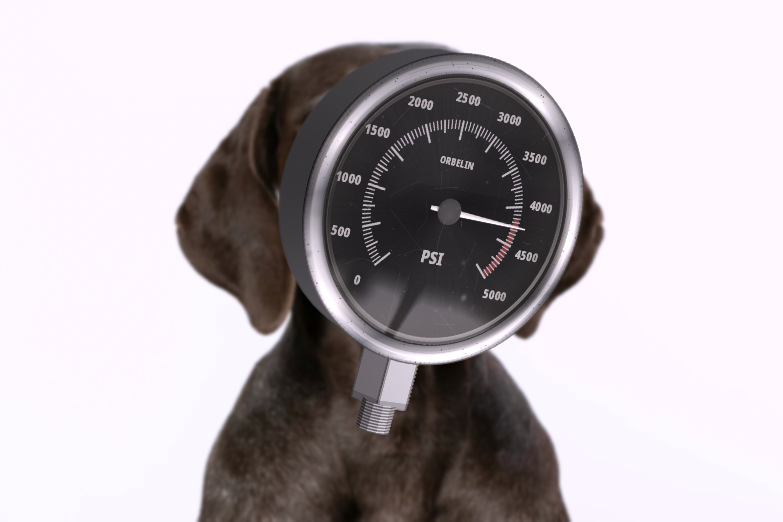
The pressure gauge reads 4250 psi
